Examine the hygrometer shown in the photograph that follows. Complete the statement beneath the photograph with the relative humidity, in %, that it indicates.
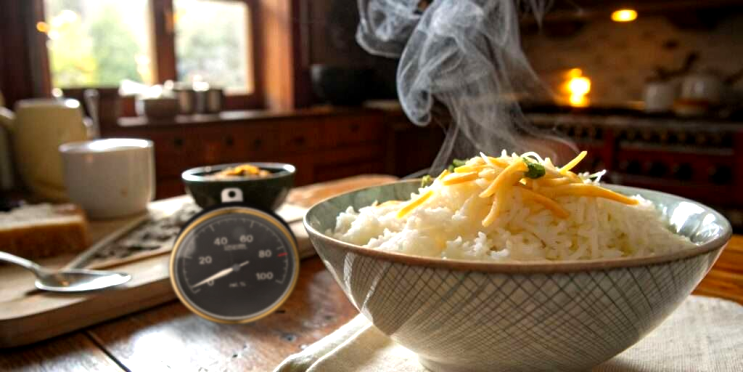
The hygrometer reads 4 %
